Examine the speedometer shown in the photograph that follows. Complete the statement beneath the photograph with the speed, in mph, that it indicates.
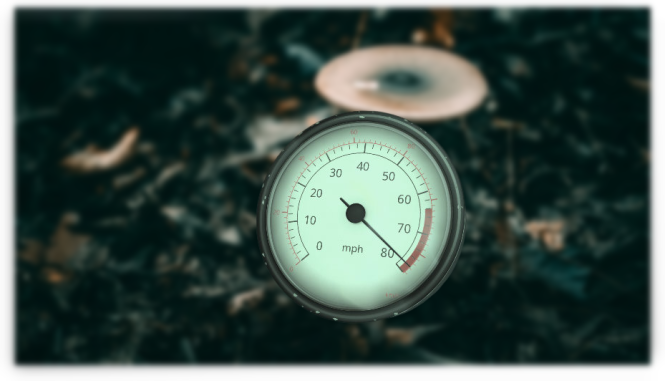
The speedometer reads 78 mph
